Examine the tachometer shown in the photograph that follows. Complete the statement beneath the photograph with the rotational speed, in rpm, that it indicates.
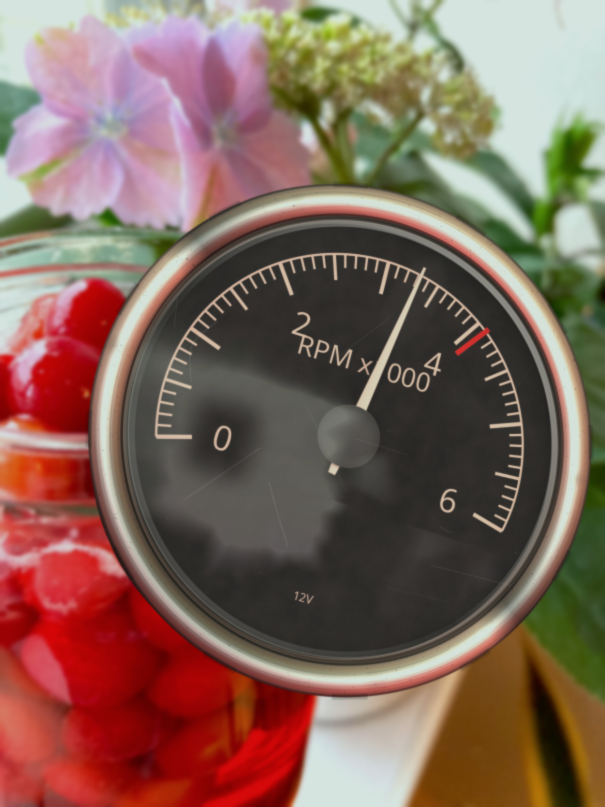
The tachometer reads 3300 rpm
